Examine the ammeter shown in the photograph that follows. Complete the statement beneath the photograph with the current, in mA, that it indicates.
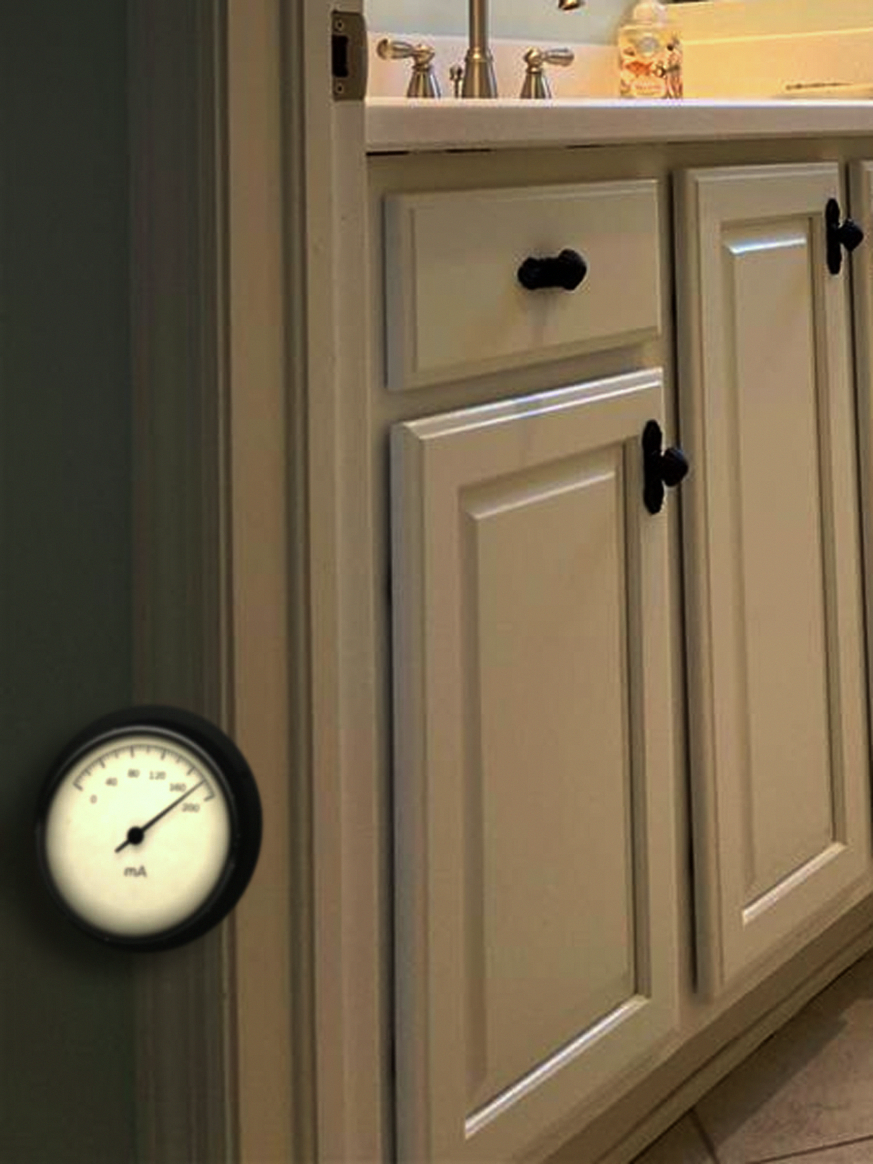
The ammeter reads 180 mA
